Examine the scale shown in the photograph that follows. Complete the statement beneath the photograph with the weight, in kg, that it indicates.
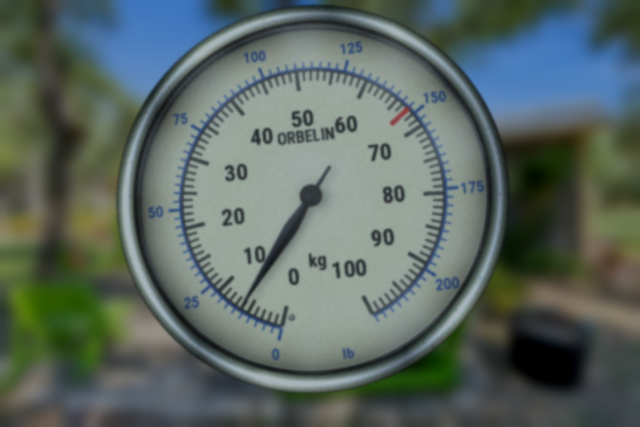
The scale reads 6 kg
